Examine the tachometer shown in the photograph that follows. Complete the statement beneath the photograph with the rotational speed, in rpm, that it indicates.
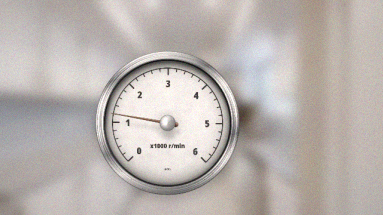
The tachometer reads 1200 rpm
